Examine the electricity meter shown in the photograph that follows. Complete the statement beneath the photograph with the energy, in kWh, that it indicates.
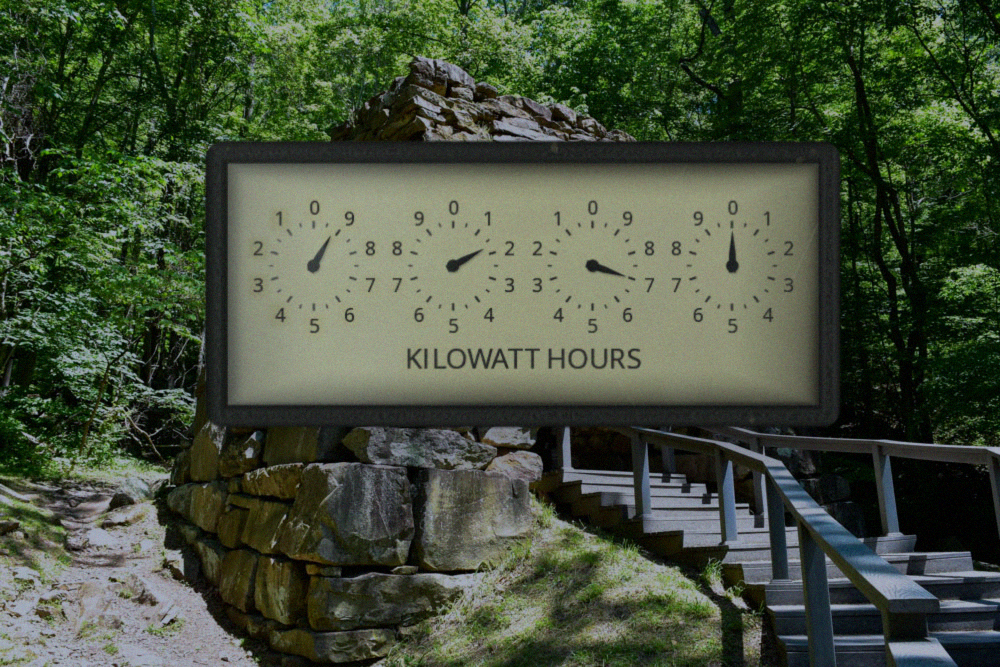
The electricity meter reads 9170 kWh
